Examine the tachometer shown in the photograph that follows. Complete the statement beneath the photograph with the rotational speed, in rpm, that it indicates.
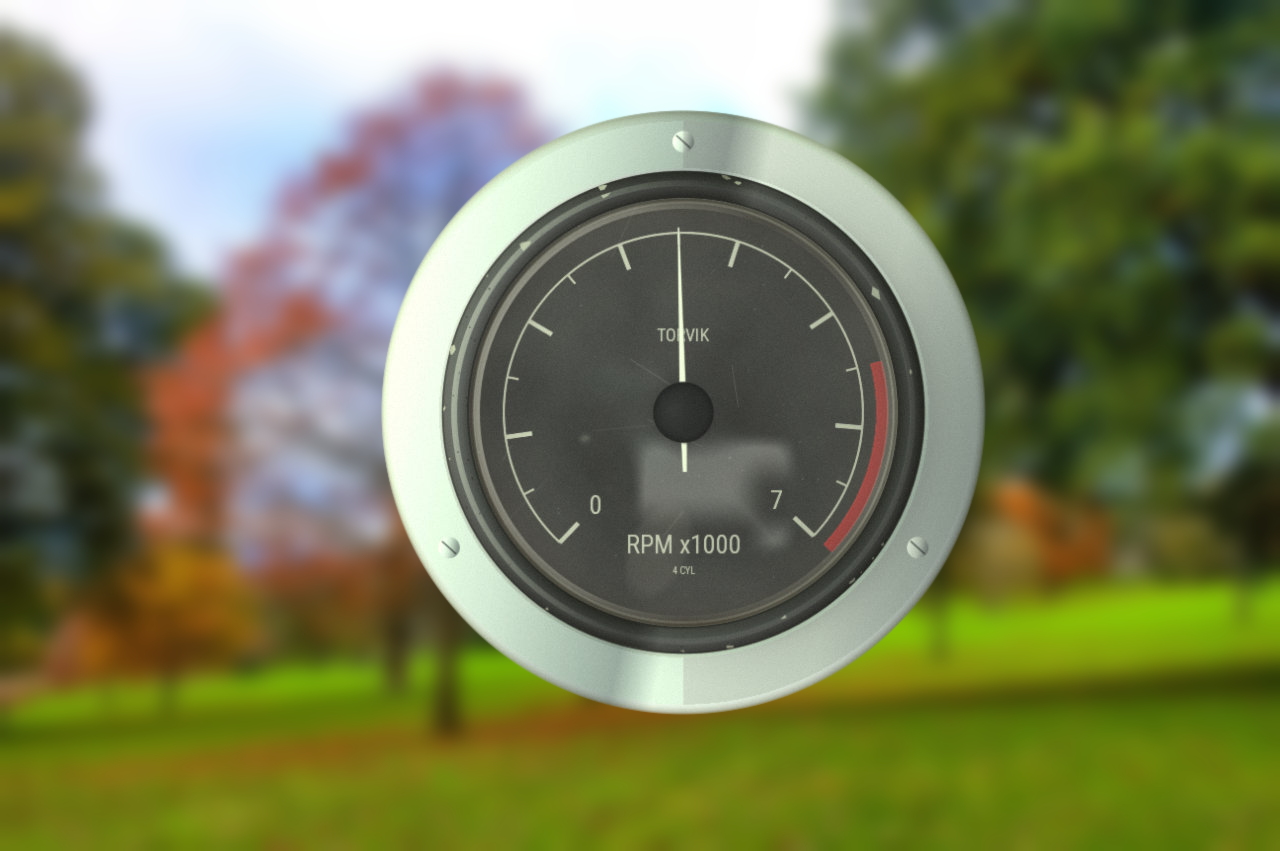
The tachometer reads 3500 rpm
